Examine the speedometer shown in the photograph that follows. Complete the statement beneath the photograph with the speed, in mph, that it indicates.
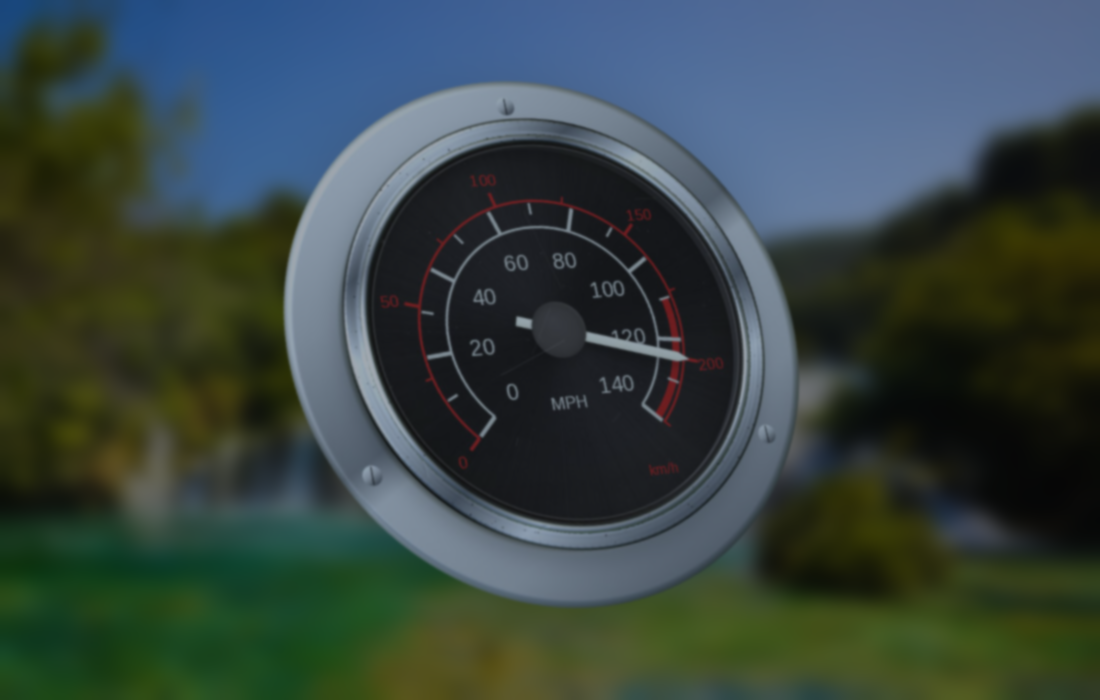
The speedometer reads 125 mph
